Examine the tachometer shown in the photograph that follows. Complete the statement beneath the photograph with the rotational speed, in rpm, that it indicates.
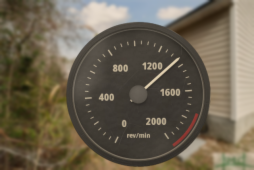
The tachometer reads 1350 rpm
